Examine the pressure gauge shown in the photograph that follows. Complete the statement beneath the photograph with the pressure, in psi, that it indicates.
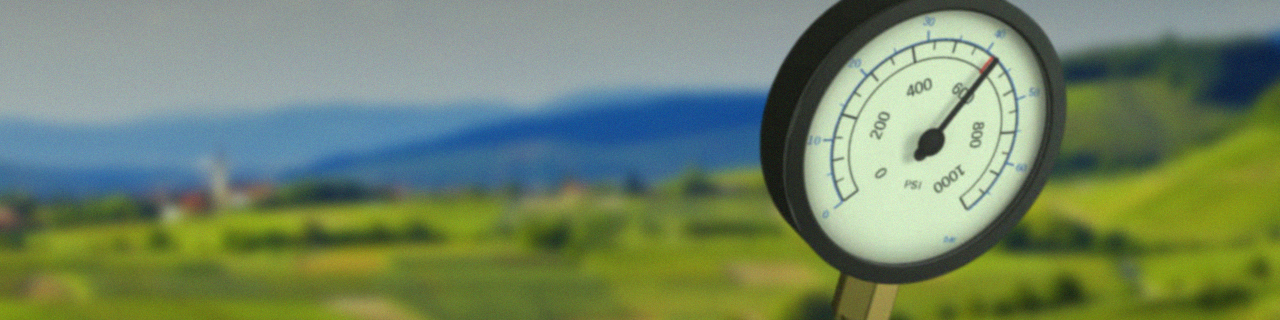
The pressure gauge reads 600 psi
